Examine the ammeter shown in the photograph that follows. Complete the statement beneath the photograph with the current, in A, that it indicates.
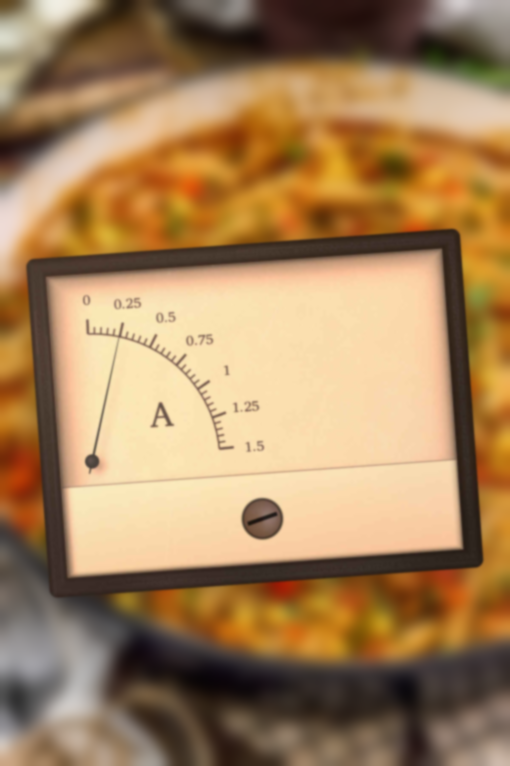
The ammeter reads 0.25 A
